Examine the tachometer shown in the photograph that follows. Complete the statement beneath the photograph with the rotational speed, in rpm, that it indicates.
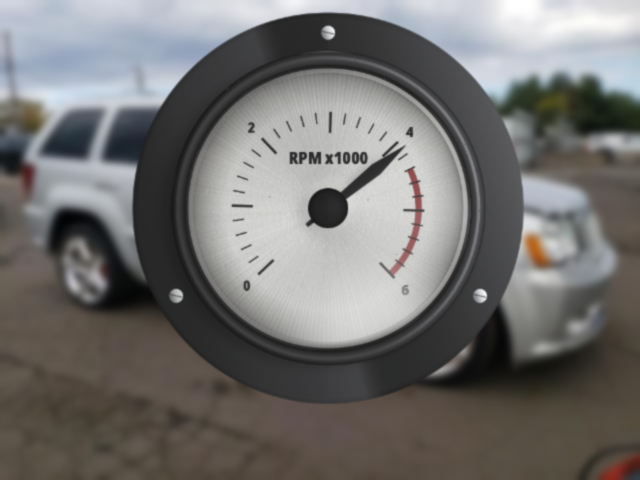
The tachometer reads 4100 rpm
